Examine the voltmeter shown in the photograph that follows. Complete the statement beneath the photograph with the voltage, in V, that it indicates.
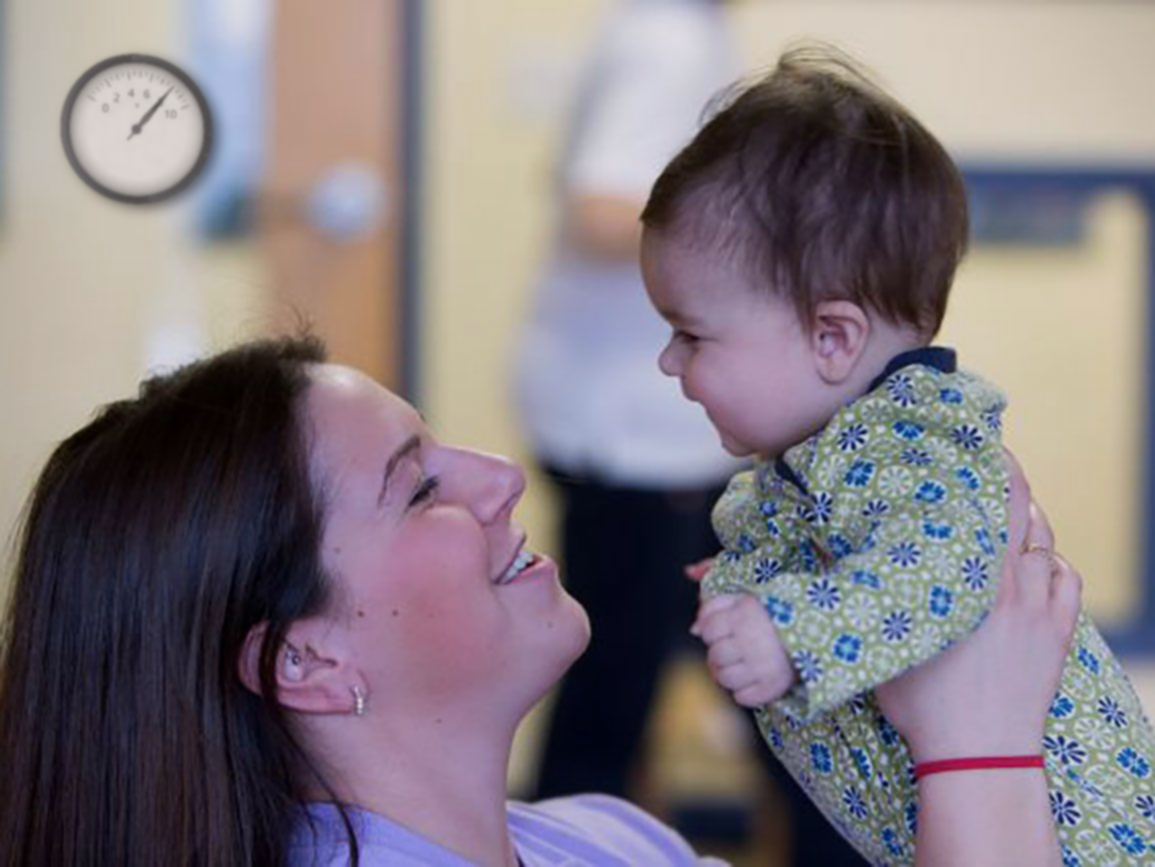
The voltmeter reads 8 V
